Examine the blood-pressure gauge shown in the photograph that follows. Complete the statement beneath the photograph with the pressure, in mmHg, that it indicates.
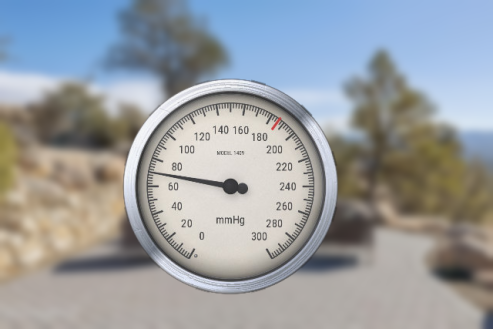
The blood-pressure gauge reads 70 mmHg
